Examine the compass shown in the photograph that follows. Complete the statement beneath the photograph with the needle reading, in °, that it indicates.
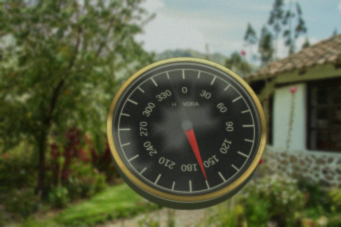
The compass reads 165 °
